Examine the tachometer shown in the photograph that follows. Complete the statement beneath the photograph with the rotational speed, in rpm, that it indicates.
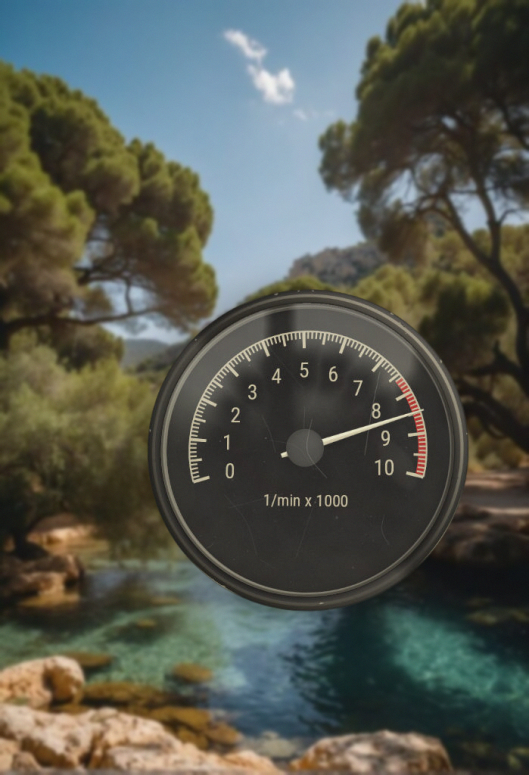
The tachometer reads 8500 rpm
